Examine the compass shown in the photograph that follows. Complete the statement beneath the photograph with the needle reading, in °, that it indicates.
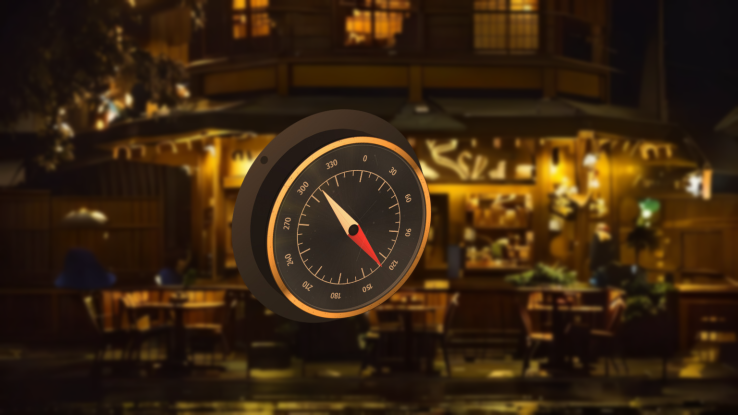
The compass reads 130 °
